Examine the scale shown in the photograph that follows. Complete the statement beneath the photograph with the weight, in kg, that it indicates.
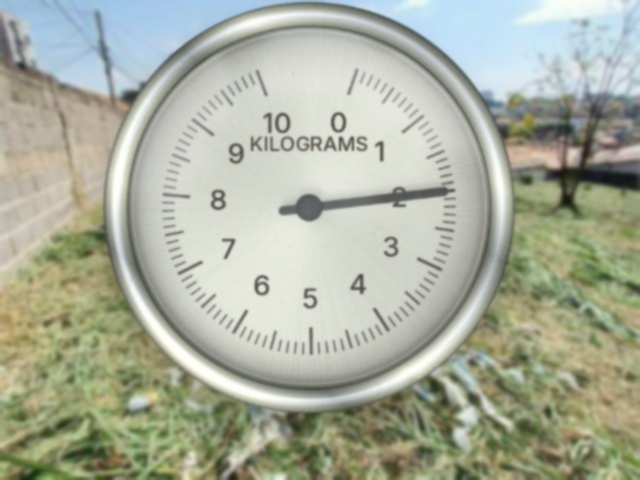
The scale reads 2 kg
